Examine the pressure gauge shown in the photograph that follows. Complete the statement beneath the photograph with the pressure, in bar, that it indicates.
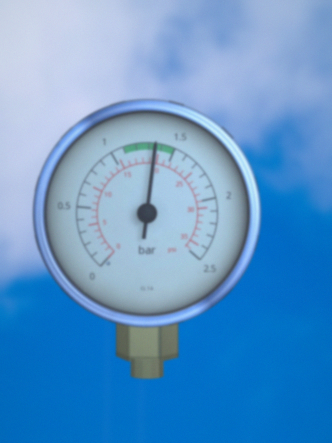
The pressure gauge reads 1.35 bar
